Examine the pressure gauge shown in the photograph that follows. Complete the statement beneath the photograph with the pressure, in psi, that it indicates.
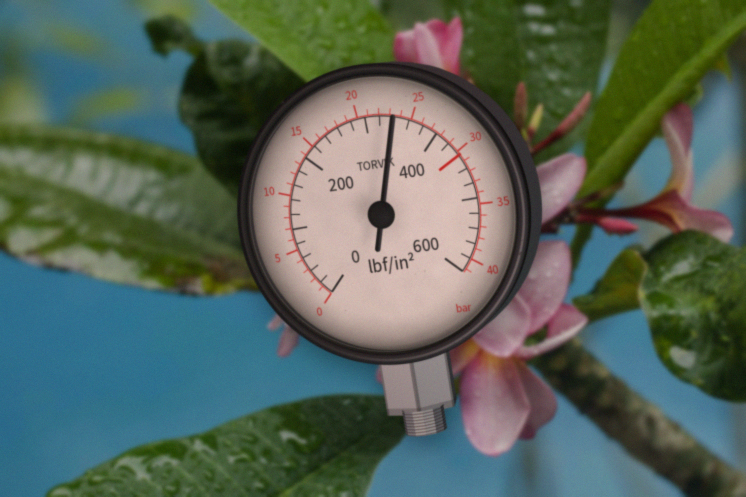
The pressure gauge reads 340 psi
